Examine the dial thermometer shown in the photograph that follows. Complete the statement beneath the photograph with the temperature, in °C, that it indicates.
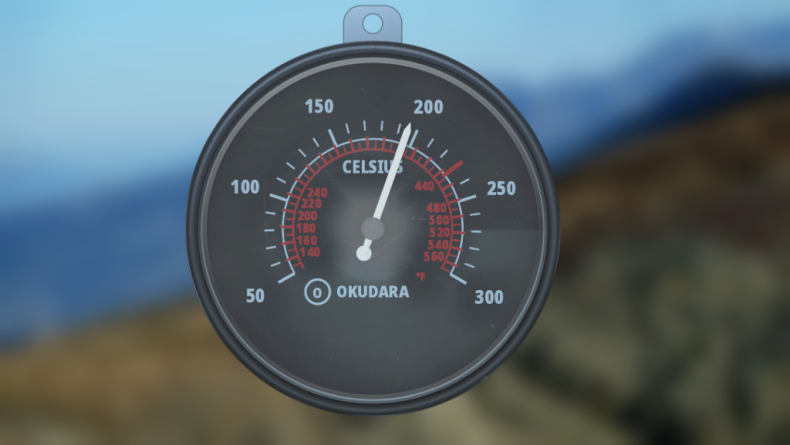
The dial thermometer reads 195 °C
